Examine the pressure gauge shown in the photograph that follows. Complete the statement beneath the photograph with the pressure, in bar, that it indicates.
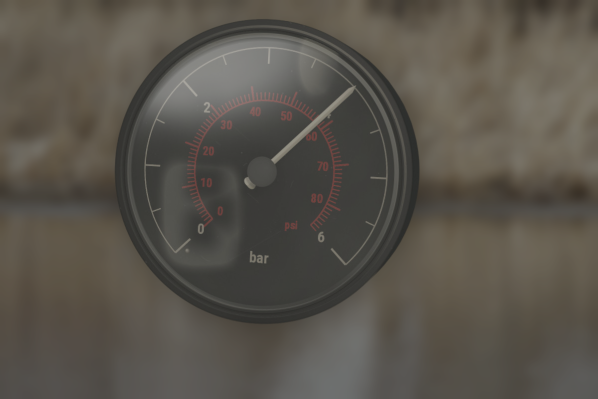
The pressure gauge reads 4 bar
